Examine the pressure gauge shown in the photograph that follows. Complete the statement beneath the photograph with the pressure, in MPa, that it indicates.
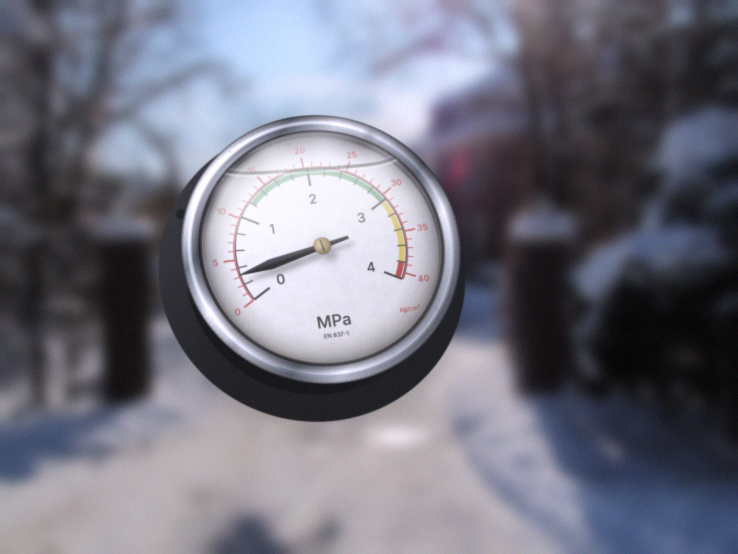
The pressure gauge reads 0.3 MPa
